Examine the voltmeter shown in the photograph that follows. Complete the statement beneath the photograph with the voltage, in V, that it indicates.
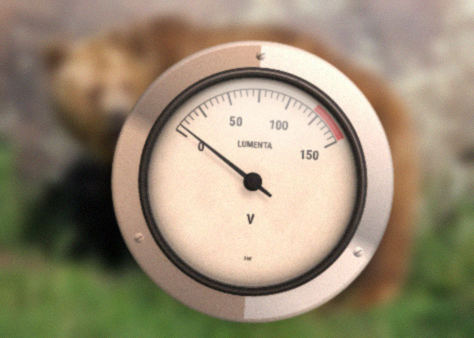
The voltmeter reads 5 V
